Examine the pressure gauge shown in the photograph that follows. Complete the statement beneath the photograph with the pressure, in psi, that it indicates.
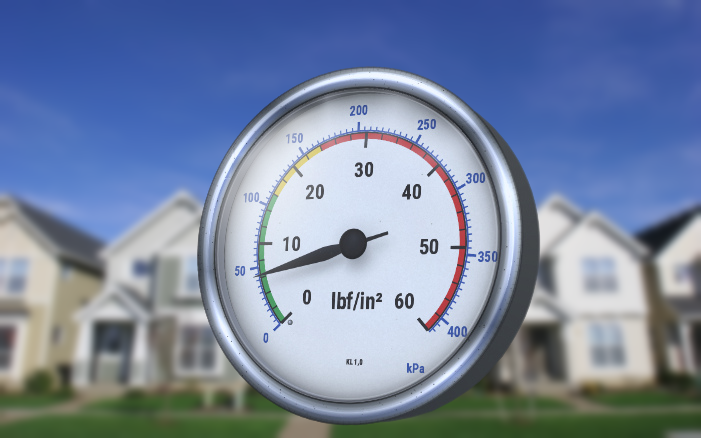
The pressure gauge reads 6 psi
